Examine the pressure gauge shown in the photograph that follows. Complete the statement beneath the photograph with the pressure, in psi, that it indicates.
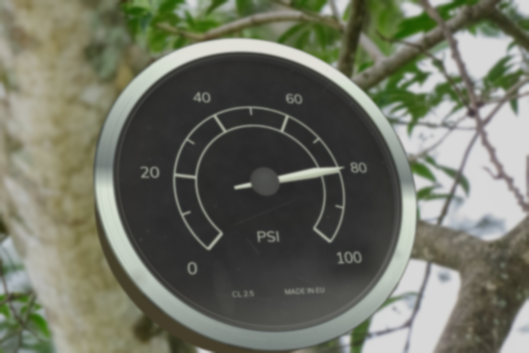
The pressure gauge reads 80 psi
